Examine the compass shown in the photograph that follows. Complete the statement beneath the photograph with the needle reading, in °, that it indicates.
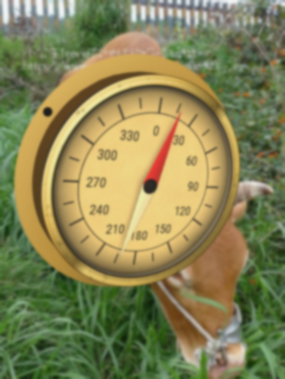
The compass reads 15 °
